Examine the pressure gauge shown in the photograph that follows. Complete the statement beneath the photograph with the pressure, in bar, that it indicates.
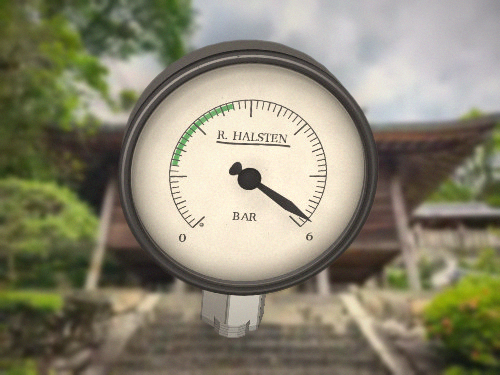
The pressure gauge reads 5.8 bar
